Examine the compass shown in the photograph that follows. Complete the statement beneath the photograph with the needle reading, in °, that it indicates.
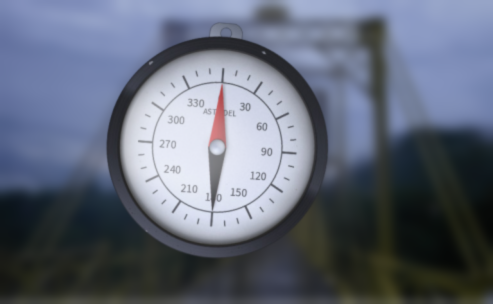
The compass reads 0 °
